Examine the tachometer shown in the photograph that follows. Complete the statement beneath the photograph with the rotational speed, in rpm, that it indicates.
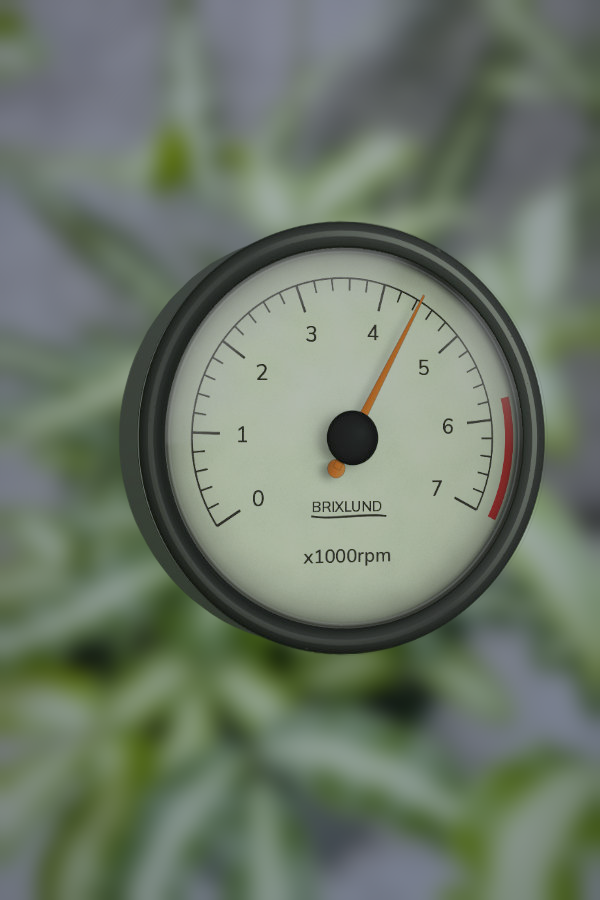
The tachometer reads 4400 rpm
